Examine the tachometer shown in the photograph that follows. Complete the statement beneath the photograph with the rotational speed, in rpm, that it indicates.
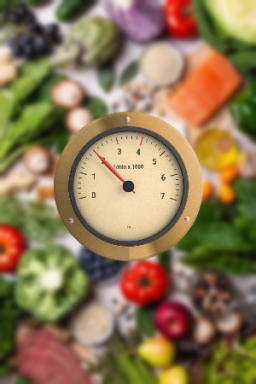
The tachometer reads 2000 rpm
